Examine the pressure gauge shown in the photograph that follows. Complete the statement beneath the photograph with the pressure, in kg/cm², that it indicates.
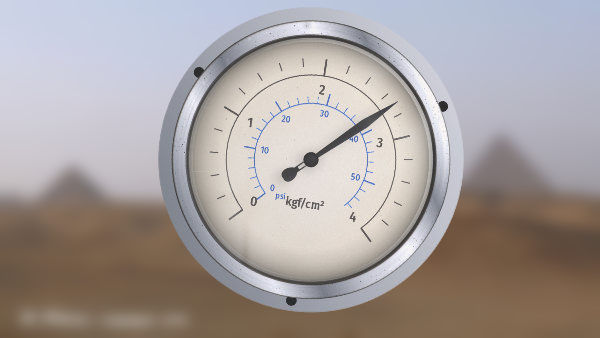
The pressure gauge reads 2.7 kg/cm²
